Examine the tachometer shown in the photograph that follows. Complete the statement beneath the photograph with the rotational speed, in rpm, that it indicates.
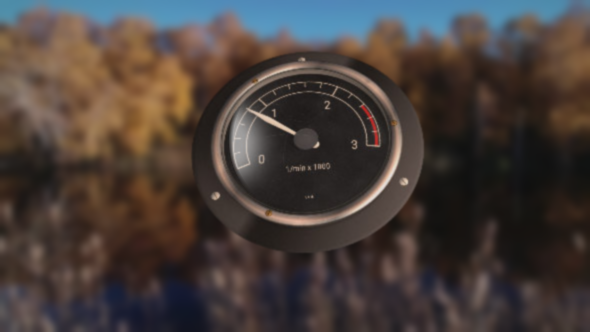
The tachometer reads 800 rpm
